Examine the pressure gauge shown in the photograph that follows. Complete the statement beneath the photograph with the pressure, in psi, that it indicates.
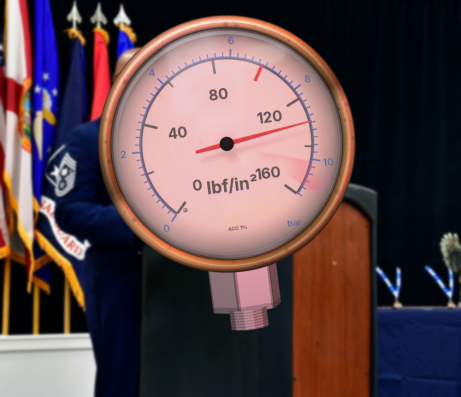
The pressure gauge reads 130 psi
